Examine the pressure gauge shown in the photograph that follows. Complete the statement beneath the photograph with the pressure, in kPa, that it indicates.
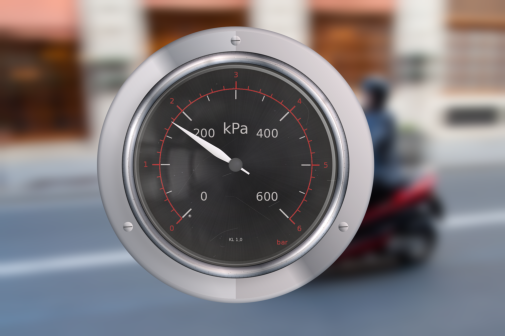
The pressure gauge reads 175 kPa
